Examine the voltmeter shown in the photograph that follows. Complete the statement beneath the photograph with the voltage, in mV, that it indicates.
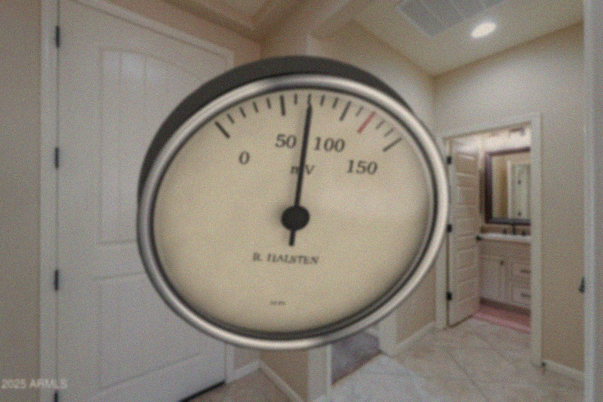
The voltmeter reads 70 mV
